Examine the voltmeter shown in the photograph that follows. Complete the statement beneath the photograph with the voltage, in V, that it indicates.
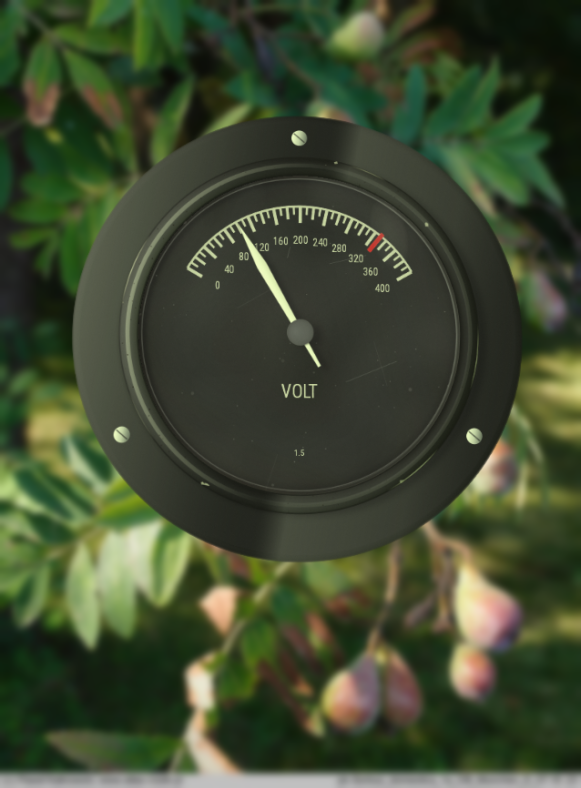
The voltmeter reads 100 V
